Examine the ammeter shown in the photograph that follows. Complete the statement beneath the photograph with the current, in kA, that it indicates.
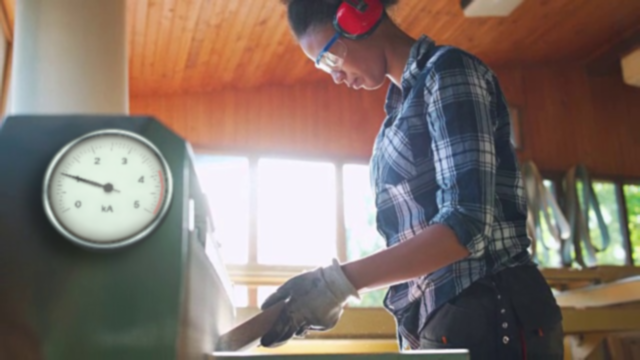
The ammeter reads 1 kA
